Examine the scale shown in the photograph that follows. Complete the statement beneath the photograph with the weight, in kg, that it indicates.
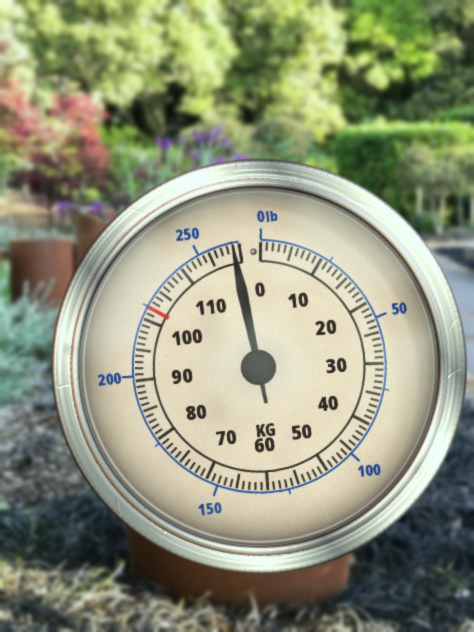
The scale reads 119 kg
